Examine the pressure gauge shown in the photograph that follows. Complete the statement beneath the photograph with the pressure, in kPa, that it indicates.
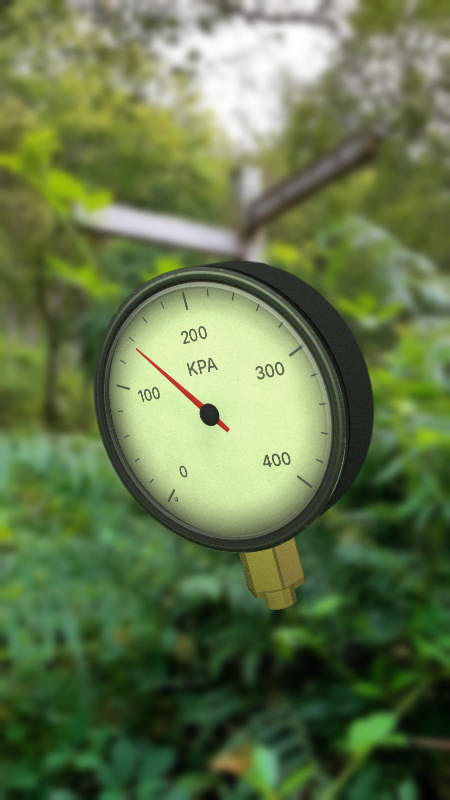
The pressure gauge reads 140 kPa
